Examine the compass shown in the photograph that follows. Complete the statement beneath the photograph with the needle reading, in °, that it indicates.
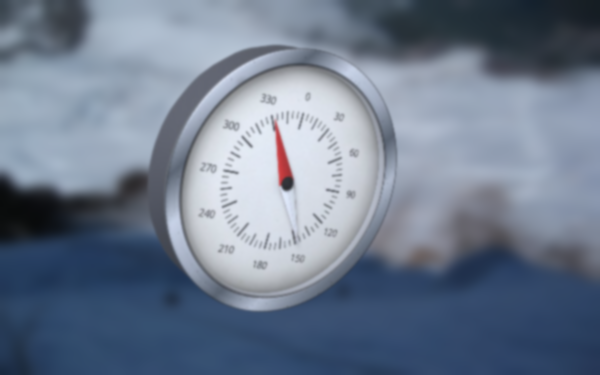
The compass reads 330 °
